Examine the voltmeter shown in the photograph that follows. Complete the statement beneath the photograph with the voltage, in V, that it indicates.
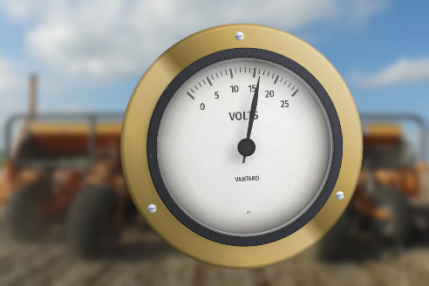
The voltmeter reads 16 V
